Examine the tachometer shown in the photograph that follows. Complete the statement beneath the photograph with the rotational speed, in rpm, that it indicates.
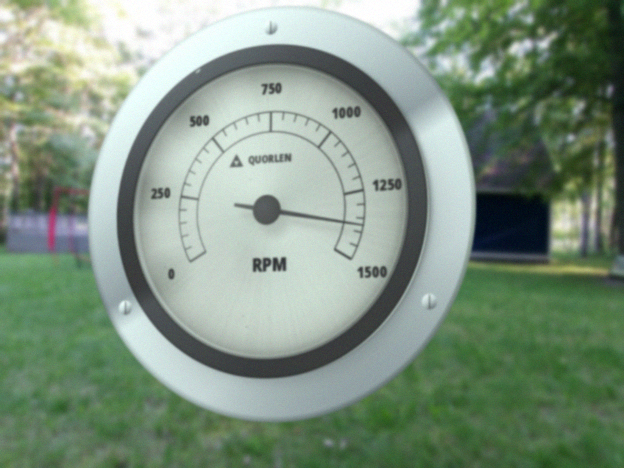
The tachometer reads 1375 rpm
